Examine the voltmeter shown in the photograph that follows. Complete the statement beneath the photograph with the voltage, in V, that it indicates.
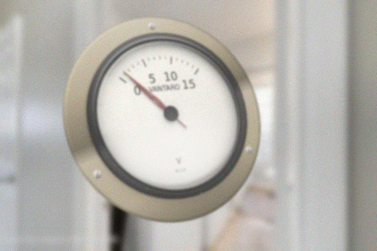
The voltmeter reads 1 V
